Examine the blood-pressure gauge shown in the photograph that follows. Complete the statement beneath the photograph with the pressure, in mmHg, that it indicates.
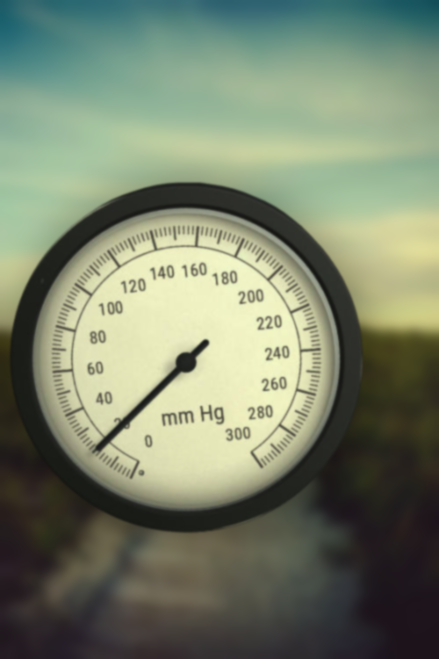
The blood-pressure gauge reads 20 mmHg
